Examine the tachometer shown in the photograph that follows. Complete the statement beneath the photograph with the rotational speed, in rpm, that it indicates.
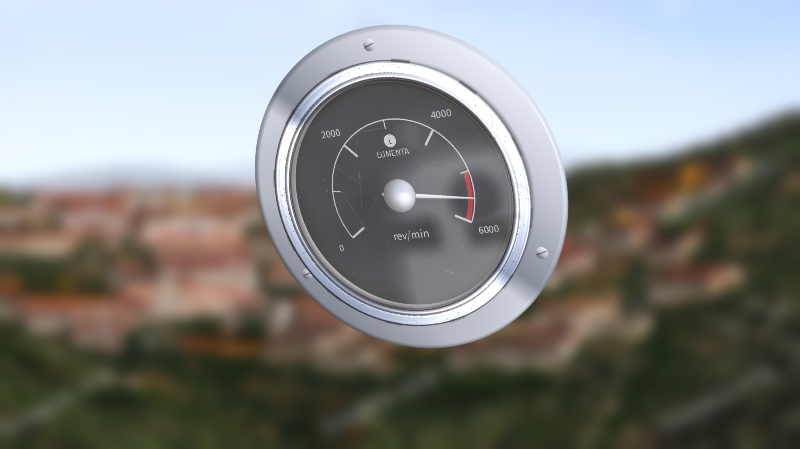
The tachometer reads 5500 rpm
